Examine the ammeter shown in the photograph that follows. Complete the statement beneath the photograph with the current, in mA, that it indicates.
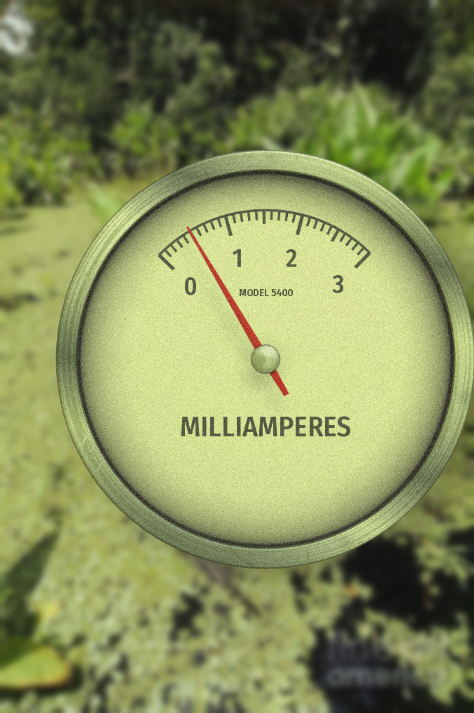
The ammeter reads 0.5 mA
